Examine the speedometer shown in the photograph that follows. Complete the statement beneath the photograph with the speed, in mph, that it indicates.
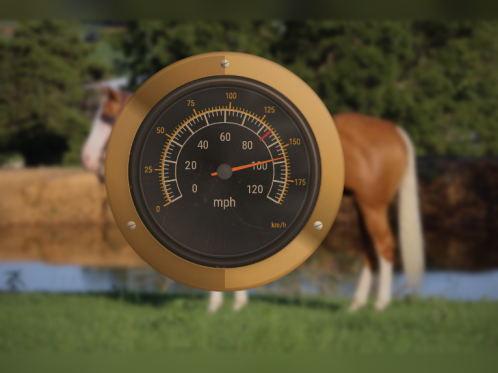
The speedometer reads 98 mph
